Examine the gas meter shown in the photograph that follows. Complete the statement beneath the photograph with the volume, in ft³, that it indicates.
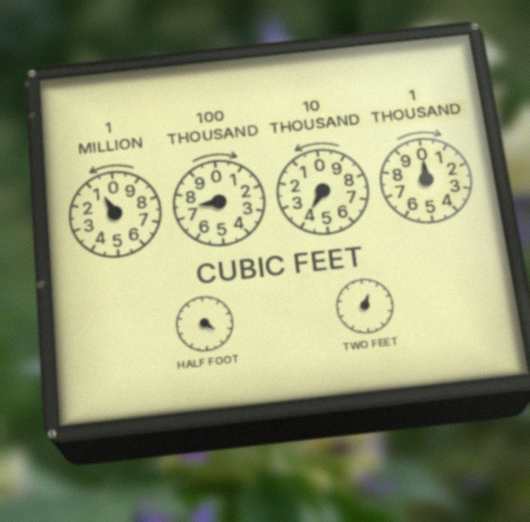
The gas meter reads 74000 ft³
